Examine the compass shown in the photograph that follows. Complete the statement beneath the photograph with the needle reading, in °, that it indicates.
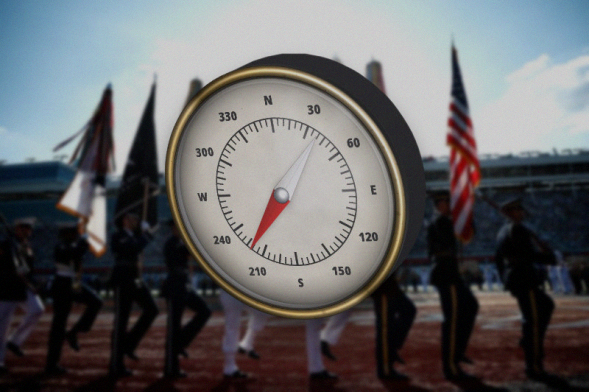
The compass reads 220 °
